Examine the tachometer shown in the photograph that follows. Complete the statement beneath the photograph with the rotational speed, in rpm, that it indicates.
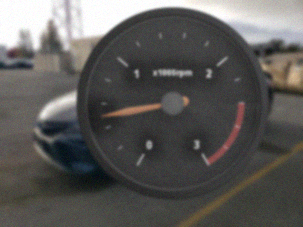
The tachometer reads 500 rpm
